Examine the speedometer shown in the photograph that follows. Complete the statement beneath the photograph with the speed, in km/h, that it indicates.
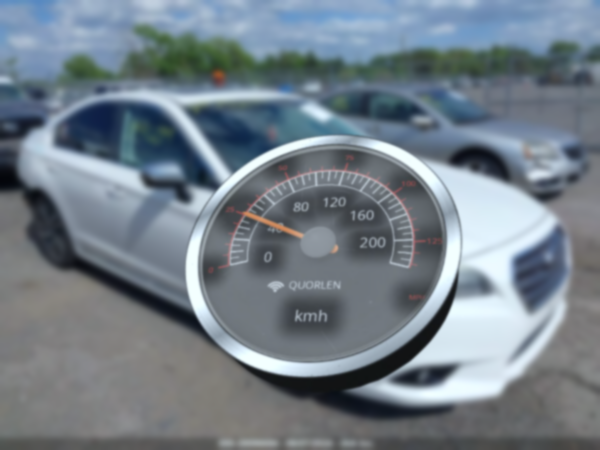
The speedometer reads 40 km/h
